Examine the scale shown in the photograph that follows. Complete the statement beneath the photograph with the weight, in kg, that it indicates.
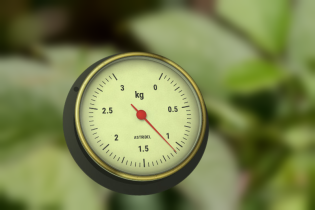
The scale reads 1.1 kg
